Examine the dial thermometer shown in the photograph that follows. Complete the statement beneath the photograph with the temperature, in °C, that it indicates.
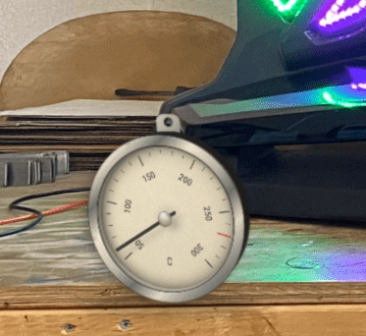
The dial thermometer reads 60 °C
